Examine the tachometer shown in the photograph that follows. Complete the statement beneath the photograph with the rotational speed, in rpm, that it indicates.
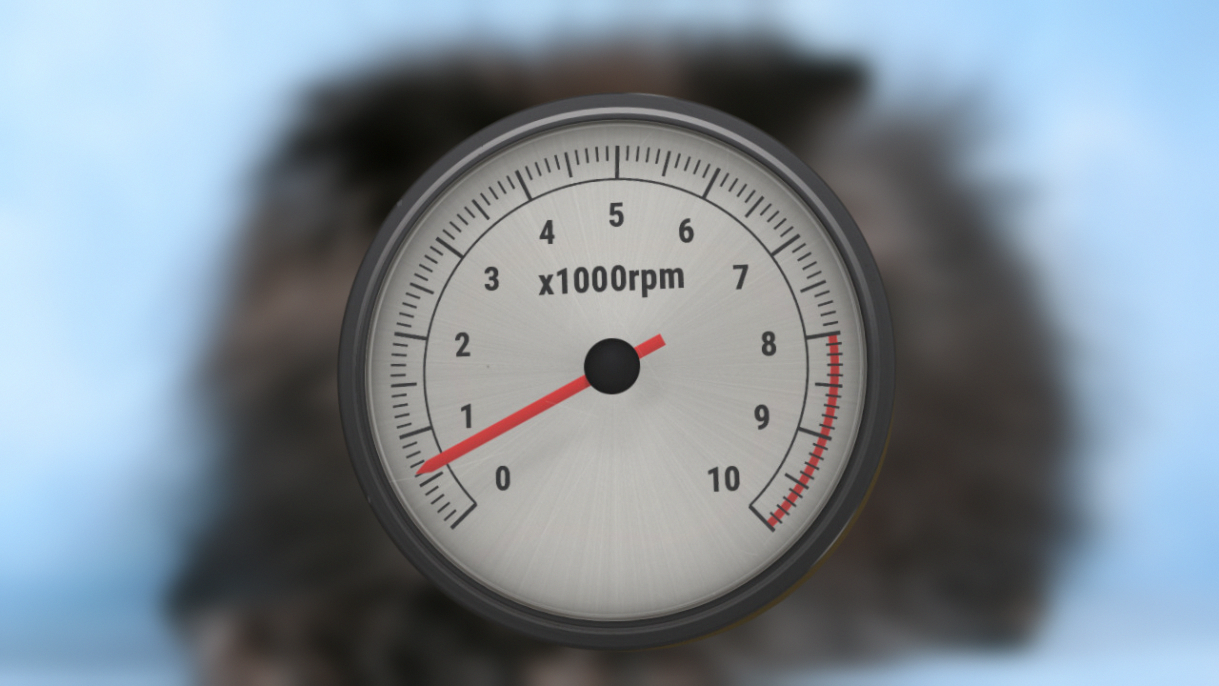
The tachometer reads 600 rpm
